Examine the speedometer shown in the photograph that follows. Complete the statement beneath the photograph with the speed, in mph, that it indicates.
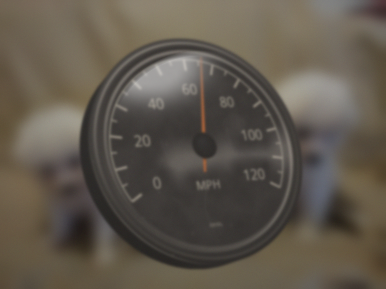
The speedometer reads 65 mph
